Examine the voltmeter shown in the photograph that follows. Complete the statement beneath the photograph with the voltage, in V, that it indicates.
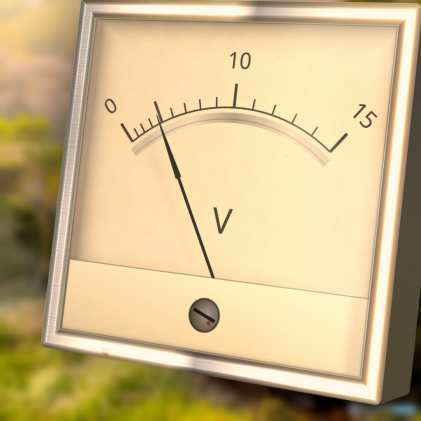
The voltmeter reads 5 V
